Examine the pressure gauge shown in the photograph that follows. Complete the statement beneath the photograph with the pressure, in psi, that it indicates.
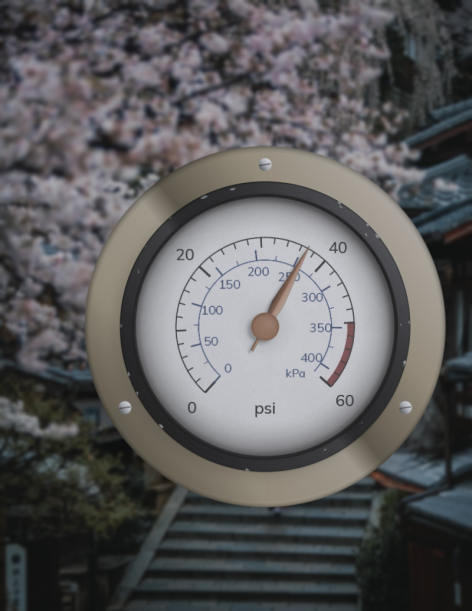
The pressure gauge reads 37 psi
